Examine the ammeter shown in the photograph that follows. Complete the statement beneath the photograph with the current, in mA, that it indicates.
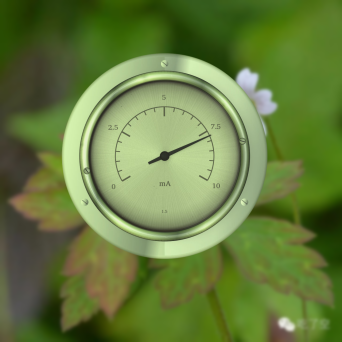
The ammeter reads 7.75 mA
